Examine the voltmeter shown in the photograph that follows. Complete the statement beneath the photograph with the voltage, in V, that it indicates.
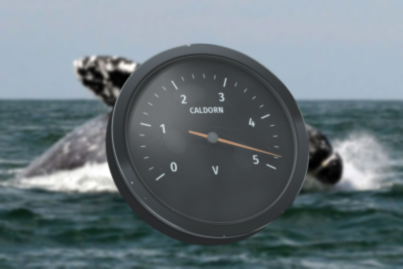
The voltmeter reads 4.8 V
